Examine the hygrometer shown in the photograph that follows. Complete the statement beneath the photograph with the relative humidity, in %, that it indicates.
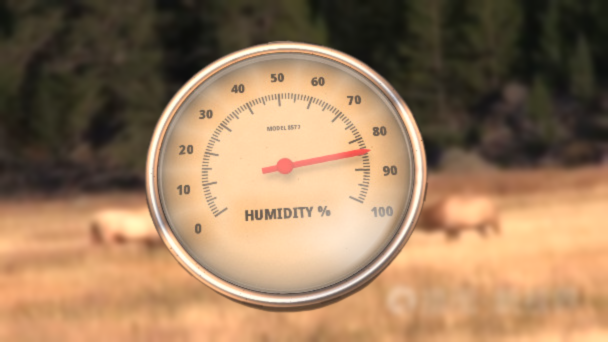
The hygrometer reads 85 %
